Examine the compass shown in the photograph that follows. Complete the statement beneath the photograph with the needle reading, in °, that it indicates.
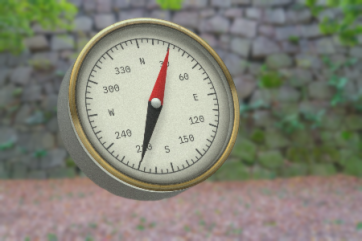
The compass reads 30 °
